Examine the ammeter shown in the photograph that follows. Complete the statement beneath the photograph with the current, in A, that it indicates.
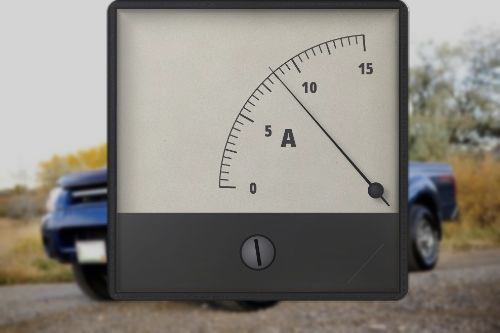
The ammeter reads 8.5 A
